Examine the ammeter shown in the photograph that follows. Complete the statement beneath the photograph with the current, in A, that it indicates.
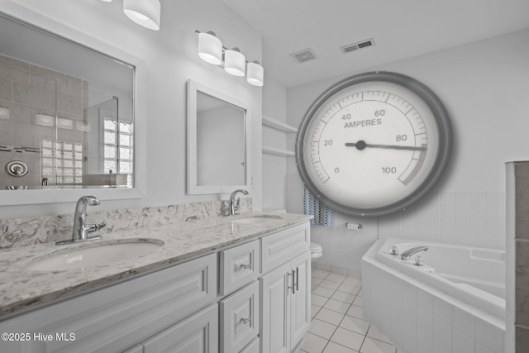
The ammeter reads 86 A
